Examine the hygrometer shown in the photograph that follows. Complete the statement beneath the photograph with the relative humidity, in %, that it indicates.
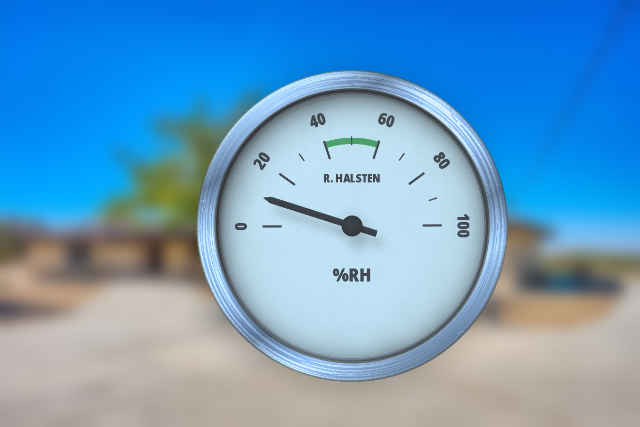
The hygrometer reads 10 %
